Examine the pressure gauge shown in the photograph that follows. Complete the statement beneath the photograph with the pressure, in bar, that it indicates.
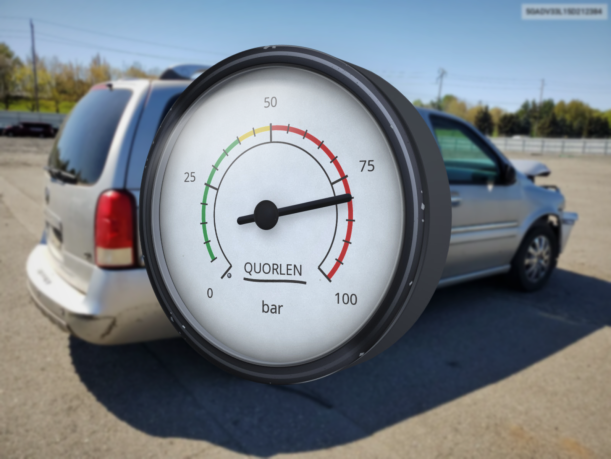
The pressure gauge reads 80 bar
